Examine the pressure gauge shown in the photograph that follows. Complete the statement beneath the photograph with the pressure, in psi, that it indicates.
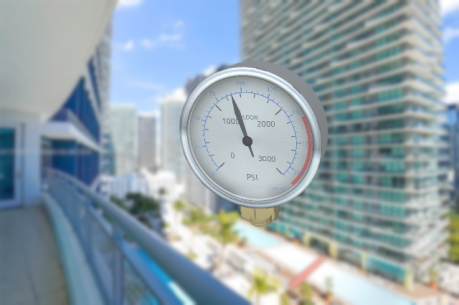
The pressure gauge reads 1300 psi
